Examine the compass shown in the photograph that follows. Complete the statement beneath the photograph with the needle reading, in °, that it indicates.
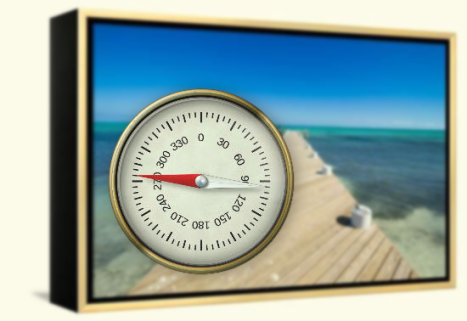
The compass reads 275 °
